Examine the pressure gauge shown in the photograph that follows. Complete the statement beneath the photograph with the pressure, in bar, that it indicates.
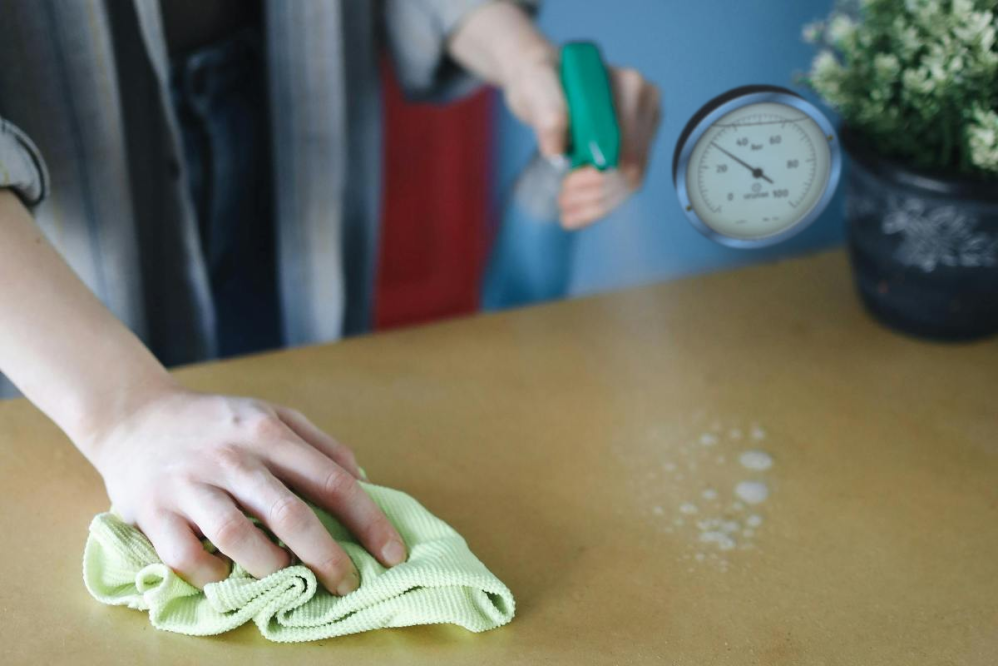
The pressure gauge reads 30 bar
